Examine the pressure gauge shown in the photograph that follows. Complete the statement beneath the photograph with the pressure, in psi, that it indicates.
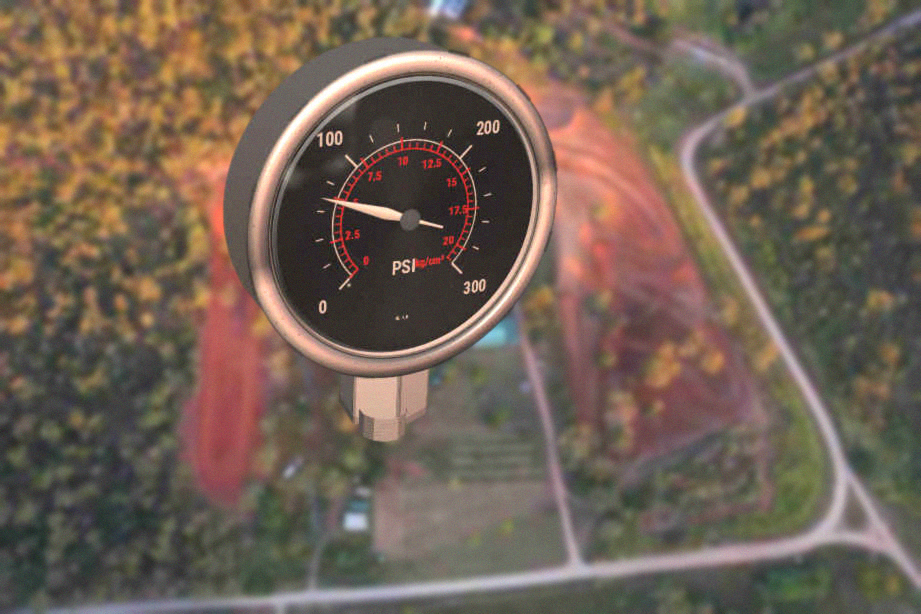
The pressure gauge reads 70 psi
